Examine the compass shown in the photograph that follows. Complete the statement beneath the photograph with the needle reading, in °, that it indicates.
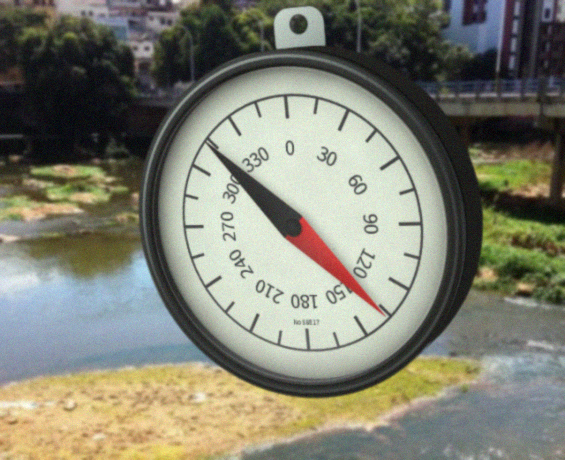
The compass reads 135 °
